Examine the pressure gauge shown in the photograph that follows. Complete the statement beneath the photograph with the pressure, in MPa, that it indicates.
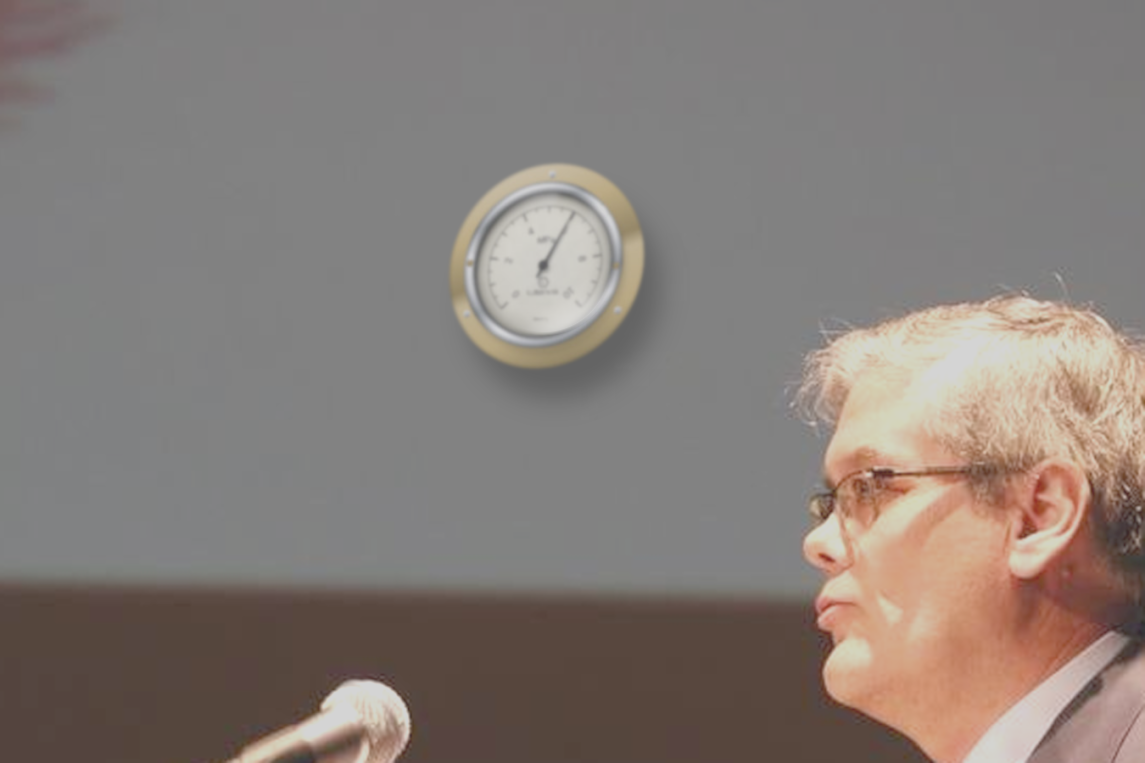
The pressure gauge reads 6 MPa
